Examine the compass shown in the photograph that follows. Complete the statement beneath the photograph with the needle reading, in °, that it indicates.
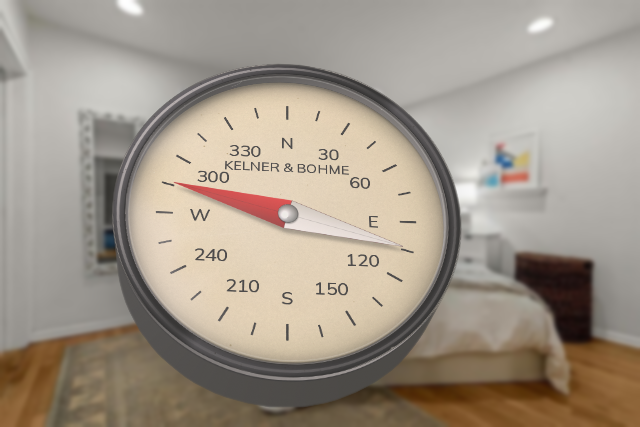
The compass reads 285 °
